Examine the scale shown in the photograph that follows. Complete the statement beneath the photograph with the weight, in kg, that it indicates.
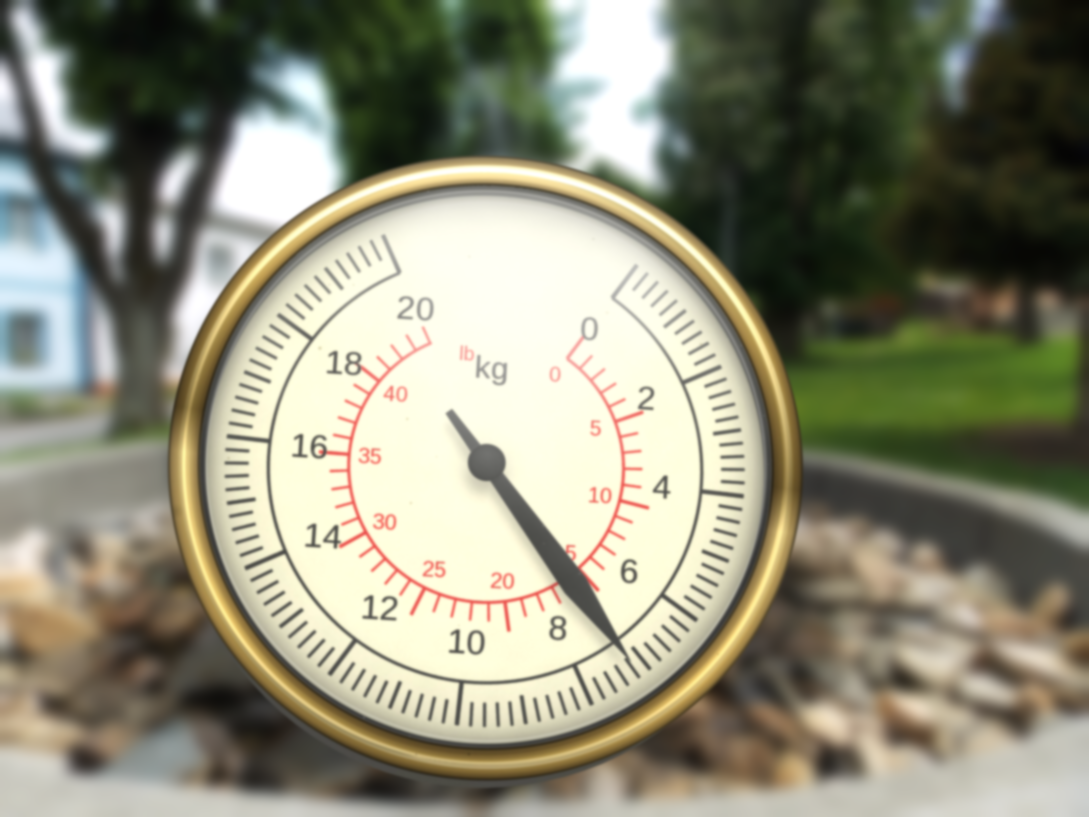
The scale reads 7.2 kg
